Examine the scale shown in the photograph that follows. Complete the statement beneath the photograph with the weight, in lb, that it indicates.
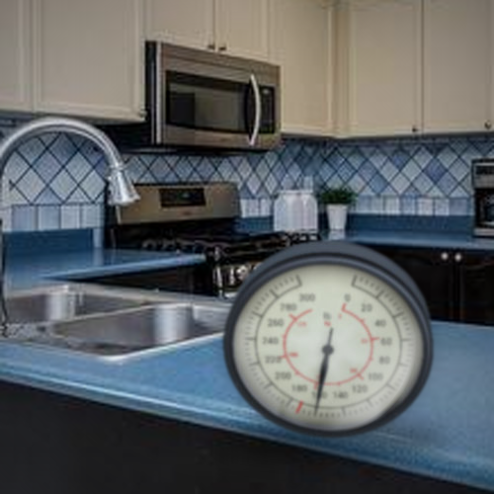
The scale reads 160 lb
